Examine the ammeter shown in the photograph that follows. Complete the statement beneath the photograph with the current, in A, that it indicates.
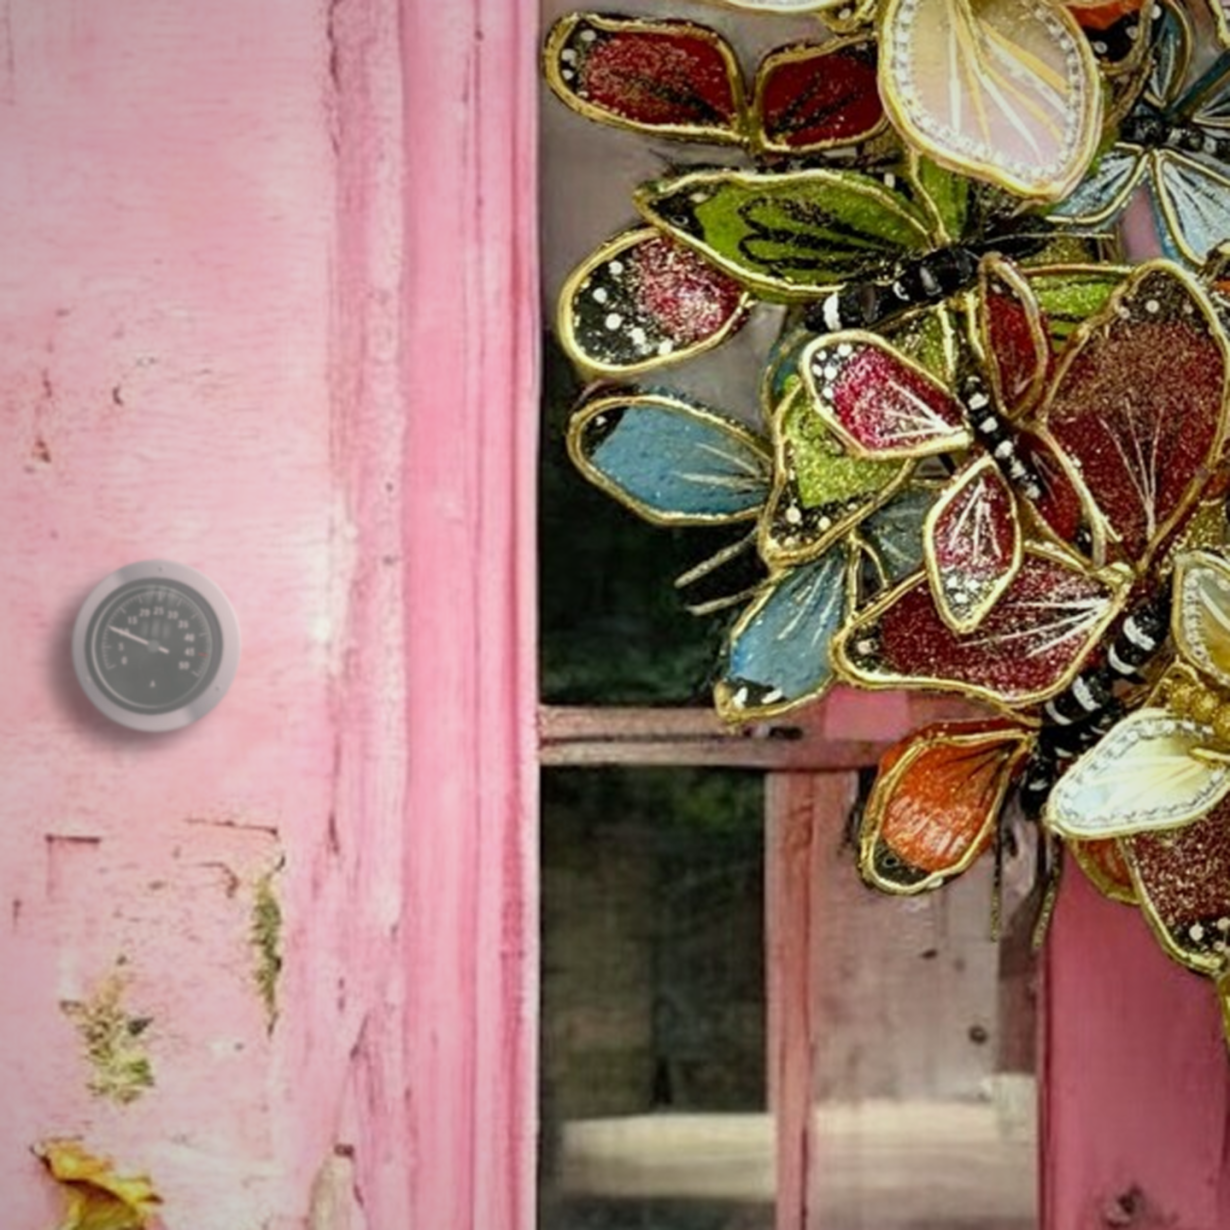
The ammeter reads 10 A
